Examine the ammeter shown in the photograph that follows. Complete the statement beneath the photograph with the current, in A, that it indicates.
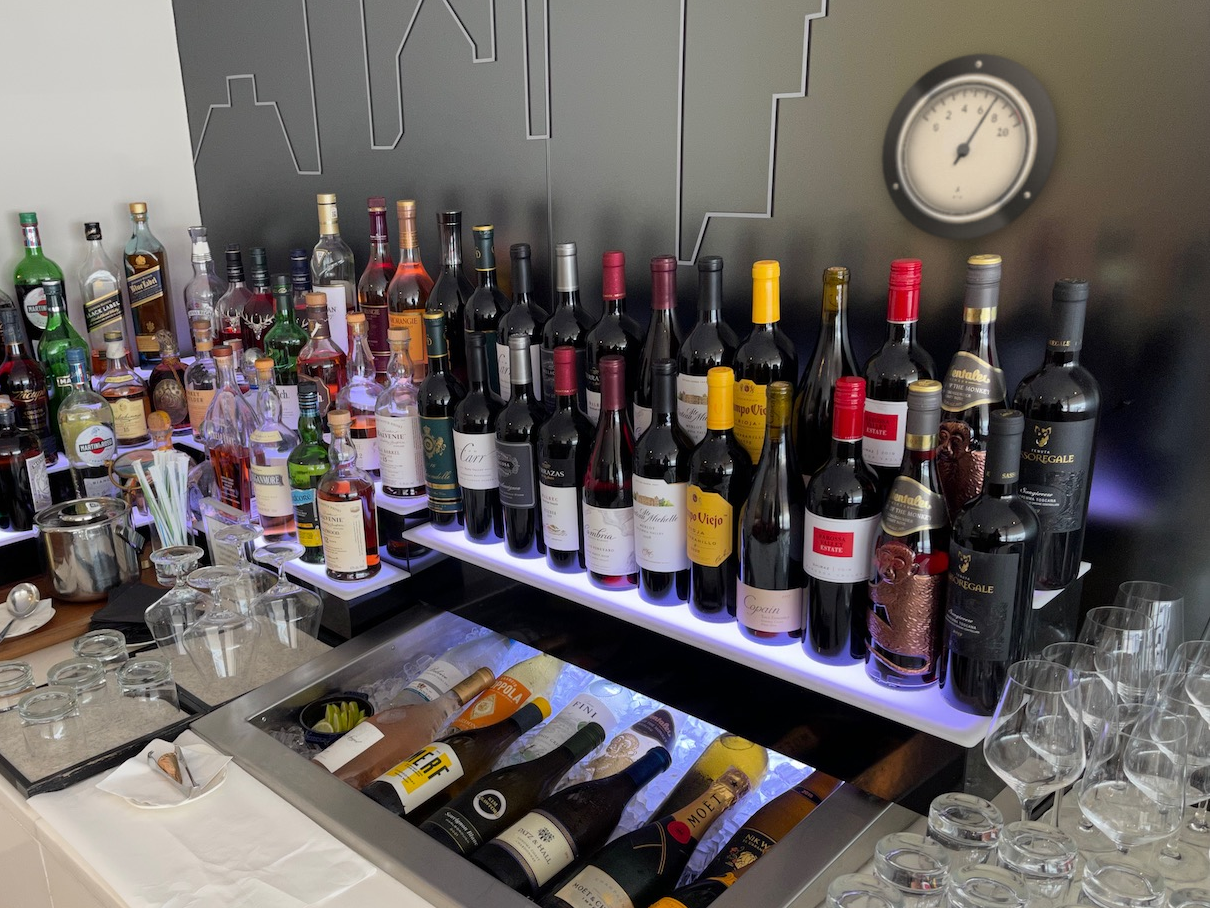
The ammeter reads 7 A
